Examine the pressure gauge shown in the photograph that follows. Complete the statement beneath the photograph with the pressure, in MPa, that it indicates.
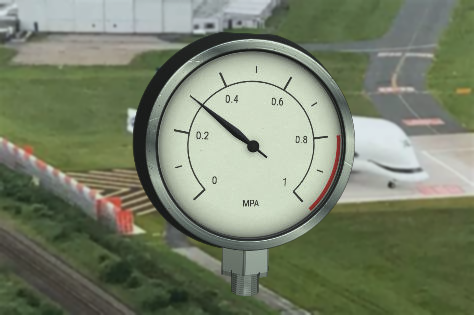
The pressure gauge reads 0.3 MPa
